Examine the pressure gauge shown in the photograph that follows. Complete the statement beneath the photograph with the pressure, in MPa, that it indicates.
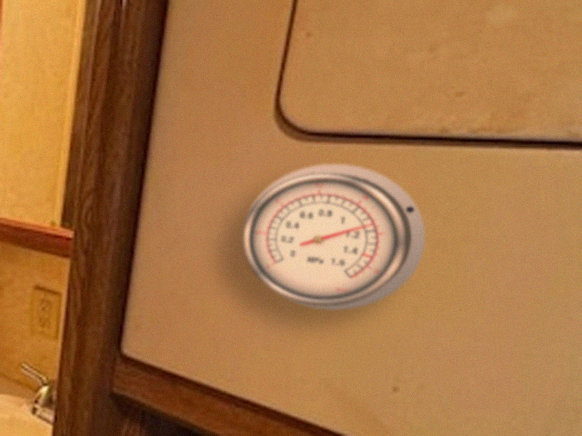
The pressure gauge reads 1.15 MPa
